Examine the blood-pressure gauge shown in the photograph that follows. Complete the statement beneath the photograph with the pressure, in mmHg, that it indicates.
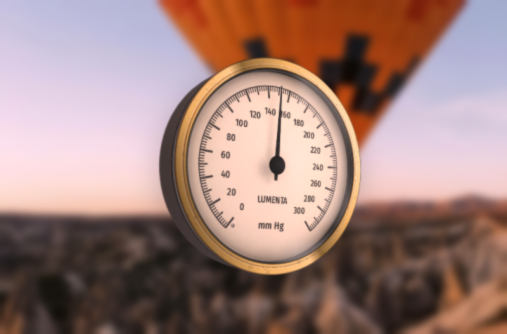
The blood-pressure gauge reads 150 mmHg
